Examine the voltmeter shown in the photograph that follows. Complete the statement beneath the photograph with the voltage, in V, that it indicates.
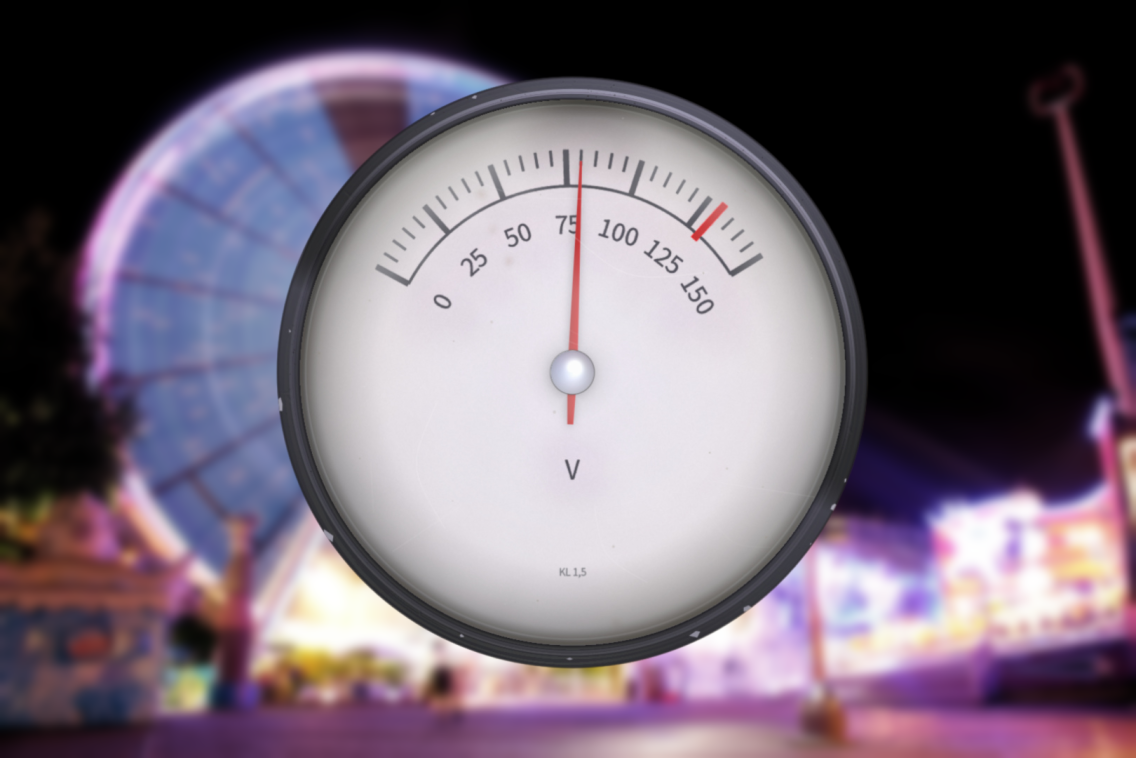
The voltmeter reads 80 V
